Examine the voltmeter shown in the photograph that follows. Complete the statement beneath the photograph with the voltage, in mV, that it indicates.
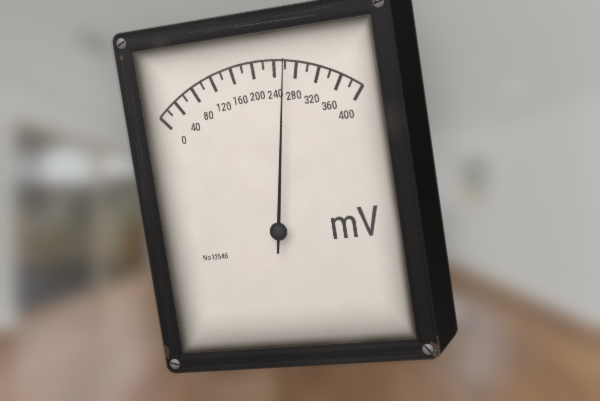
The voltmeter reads 260 mV
